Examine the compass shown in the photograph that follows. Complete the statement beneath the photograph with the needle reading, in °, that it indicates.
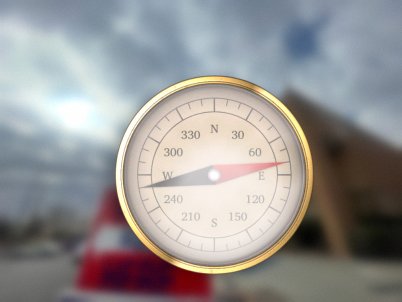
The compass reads 80 °
